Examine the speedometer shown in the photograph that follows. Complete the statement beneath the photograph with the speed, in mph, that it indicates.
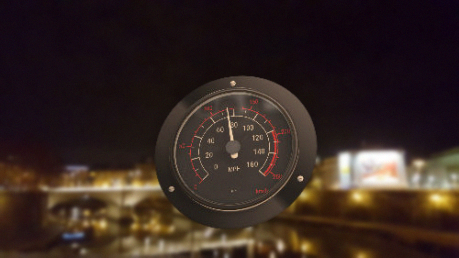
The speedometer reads 75 mph
